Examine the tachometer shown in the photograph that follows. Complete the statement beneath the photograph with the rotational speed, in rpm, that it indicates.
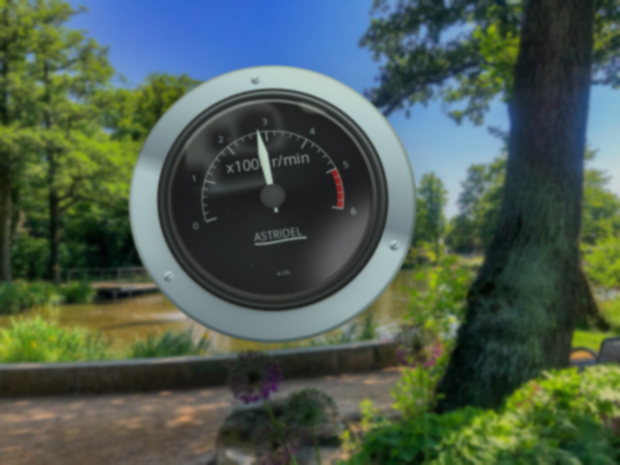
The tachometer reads 2800 rpm
